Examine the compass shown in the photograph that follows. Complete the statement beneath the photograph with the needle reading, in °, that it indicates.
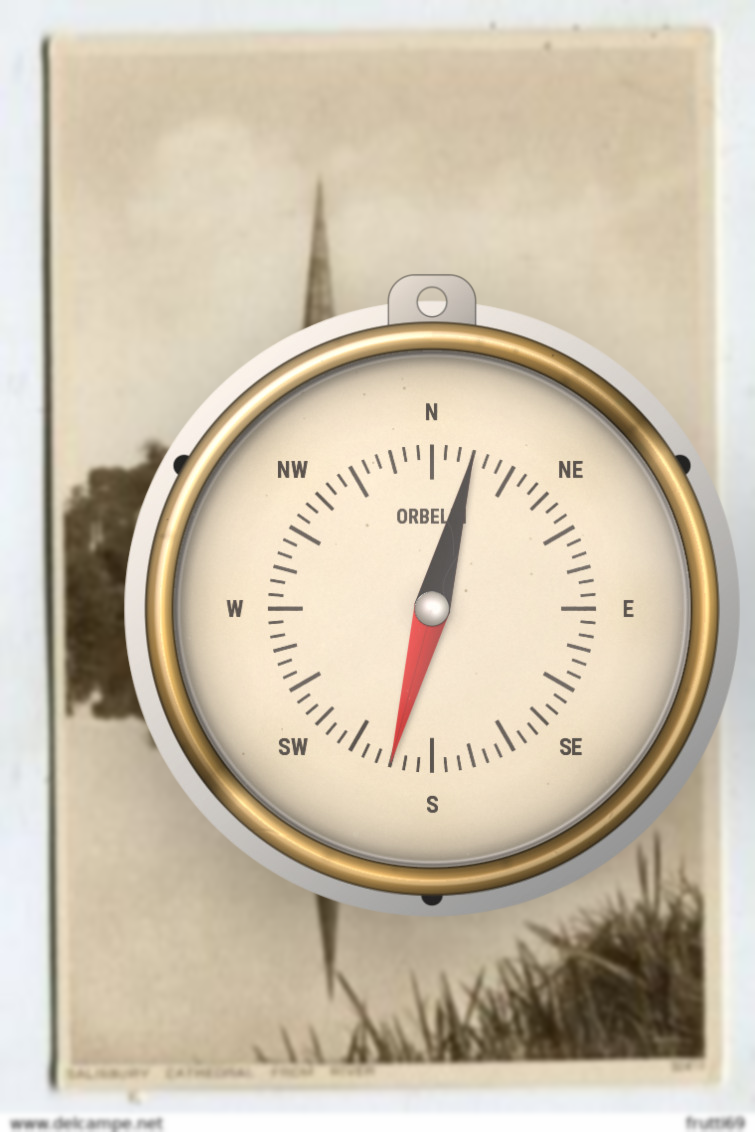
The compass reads 195 °
